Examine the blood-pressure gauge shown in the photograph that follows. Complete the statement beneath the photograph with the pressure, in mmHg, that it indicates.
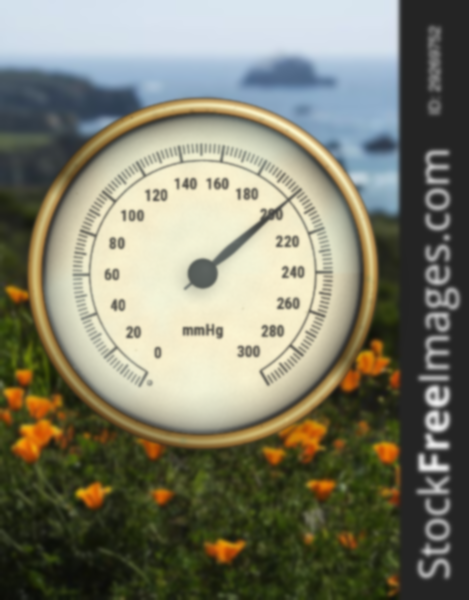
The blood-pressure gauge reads 200 mmHg
